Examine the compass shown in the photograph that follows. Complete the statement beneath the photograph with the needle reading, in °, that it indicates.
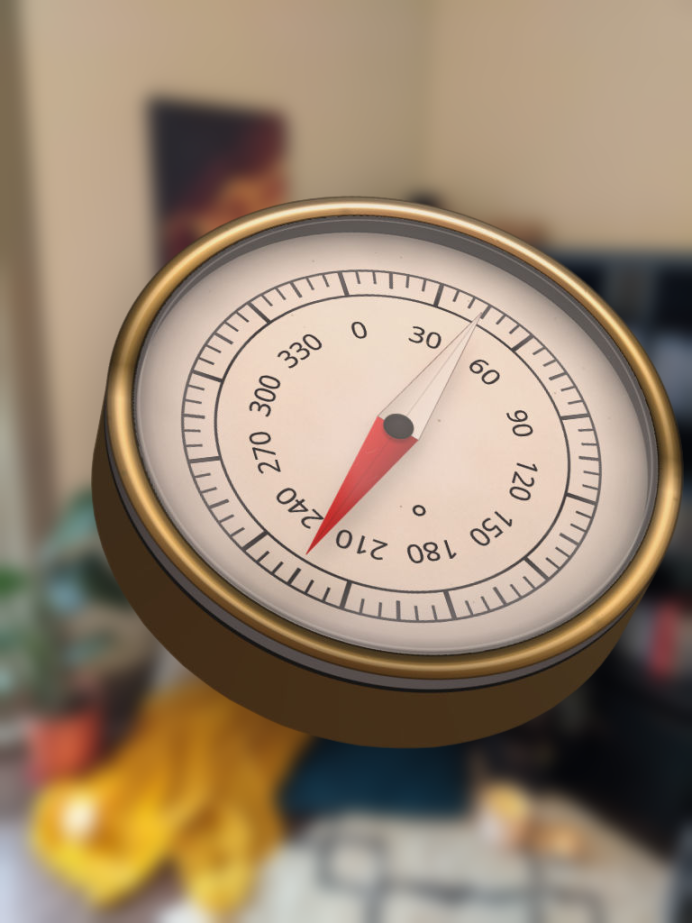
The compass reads 225 °
